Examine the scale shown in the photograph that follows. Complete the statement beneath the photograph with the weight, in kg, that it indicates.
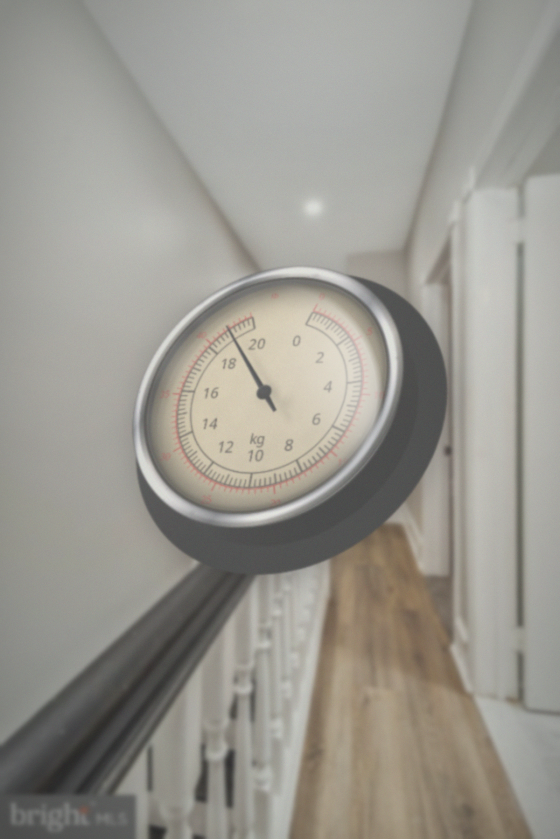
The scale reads 19 kg
